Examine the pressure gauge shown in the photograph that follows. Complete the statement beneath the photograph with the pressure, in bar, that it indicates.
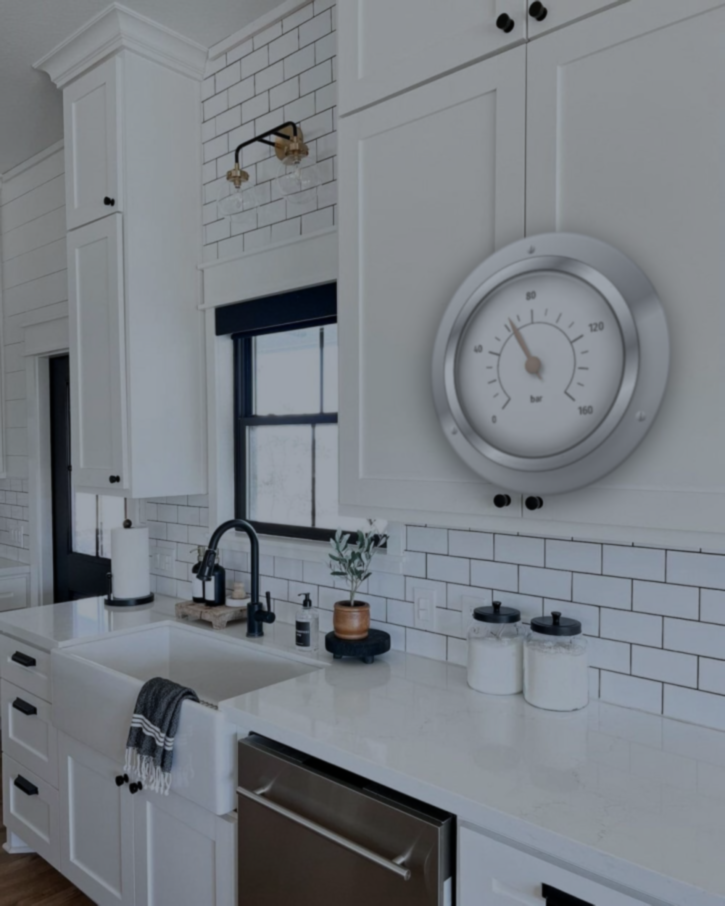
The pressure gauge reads 65 bar
